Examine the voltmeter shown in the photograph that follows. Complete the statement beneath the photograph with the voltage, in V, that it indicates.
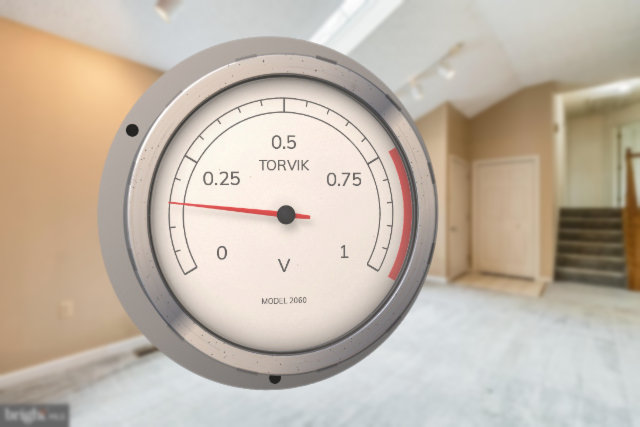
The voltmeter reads 0.15 V
